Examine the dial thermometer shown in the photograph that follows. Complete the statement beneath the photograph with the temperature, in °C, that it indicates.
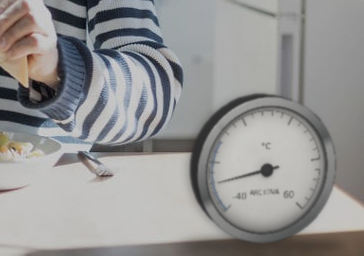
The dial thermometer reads -28 °C
